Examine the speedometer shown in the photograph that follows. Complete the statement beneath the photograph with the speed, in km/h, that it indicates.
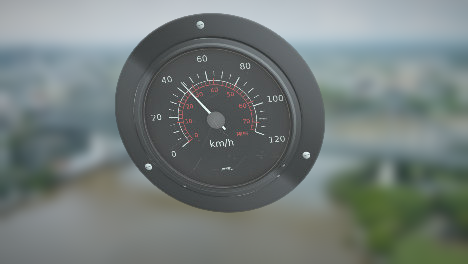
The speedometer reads 45 km/h
